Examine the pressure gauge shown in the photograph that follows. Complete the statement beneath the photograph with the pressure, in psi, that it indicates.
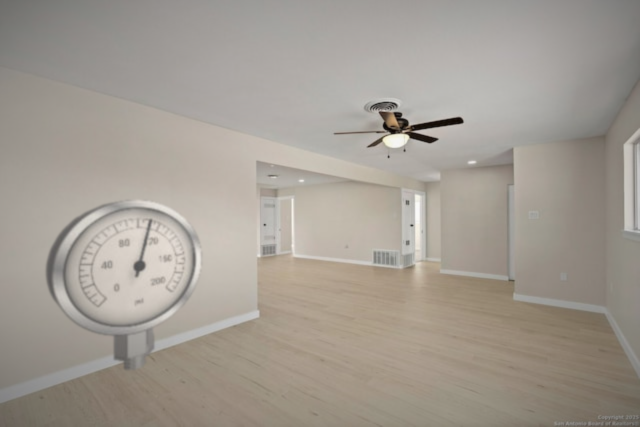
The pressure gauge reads 110 psi
